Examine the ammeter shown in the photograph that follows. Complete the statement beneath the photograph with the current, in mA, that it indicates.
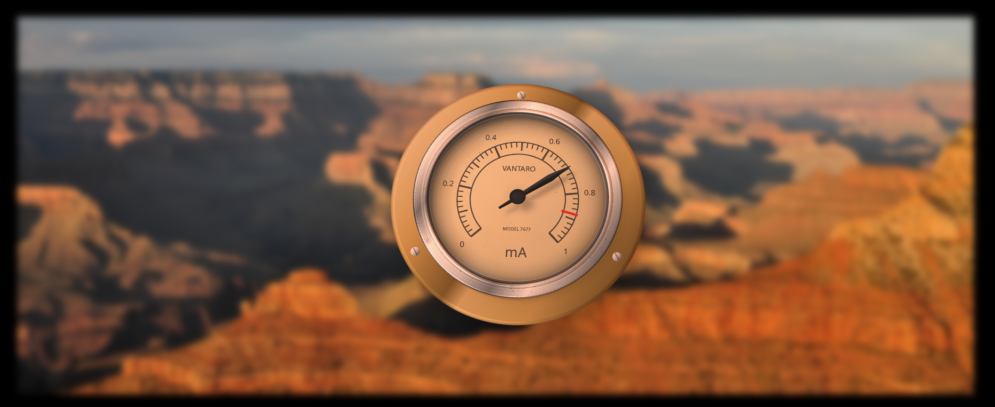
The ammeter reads 0.7 mA
